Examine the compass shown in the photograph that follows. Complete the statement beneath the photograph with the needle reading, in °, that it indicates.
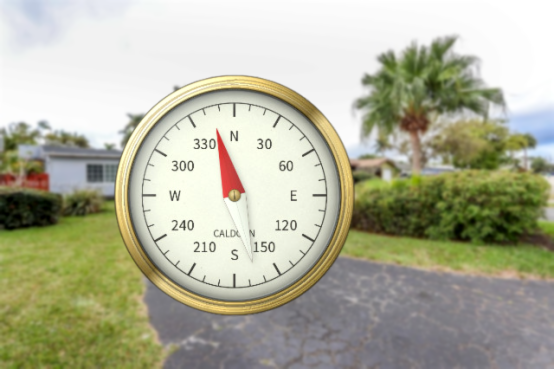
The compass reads 345 °
